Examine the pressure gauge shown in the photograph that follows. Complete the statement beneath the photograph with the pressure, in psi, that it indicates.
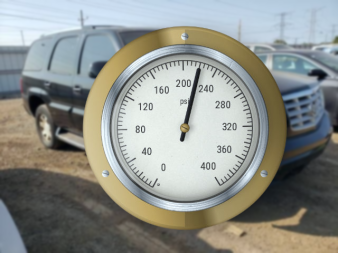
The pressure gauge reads 220 psi
